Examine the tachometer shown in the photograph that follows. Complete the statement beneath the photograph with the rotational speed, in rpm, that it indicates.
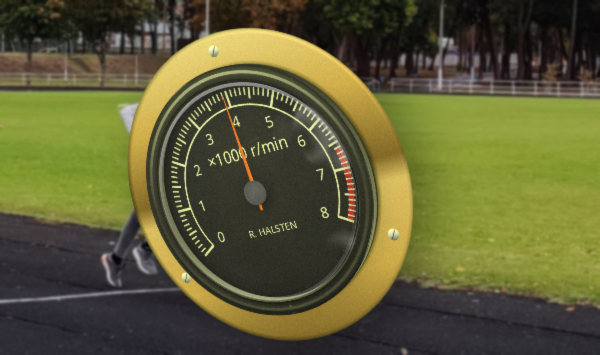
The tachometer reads 4000 rpm
